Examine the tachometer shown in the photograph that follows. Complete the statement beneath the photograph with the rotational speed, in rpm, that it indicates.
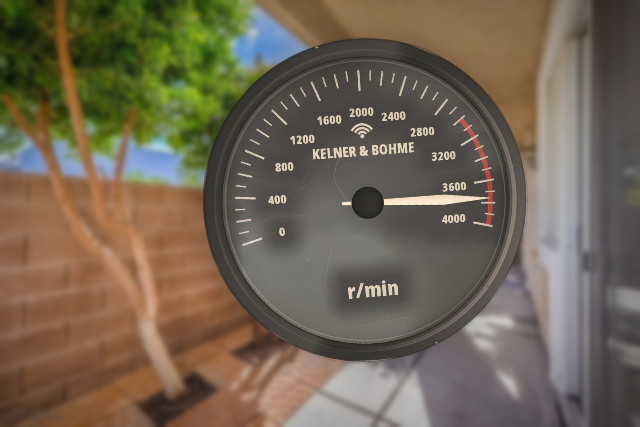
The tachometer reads 3750 rpm
